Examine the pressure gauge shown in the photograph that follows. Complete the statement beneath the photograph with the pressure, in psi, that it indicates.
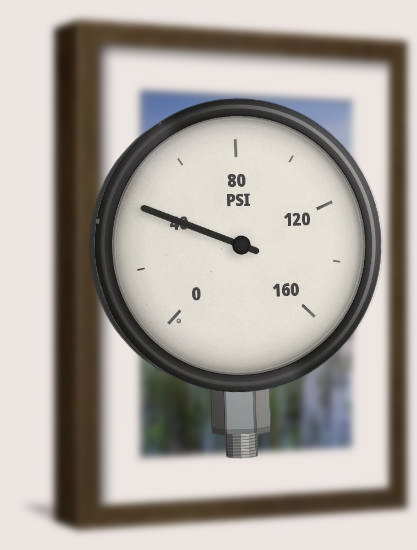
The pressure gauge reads 40 psi
